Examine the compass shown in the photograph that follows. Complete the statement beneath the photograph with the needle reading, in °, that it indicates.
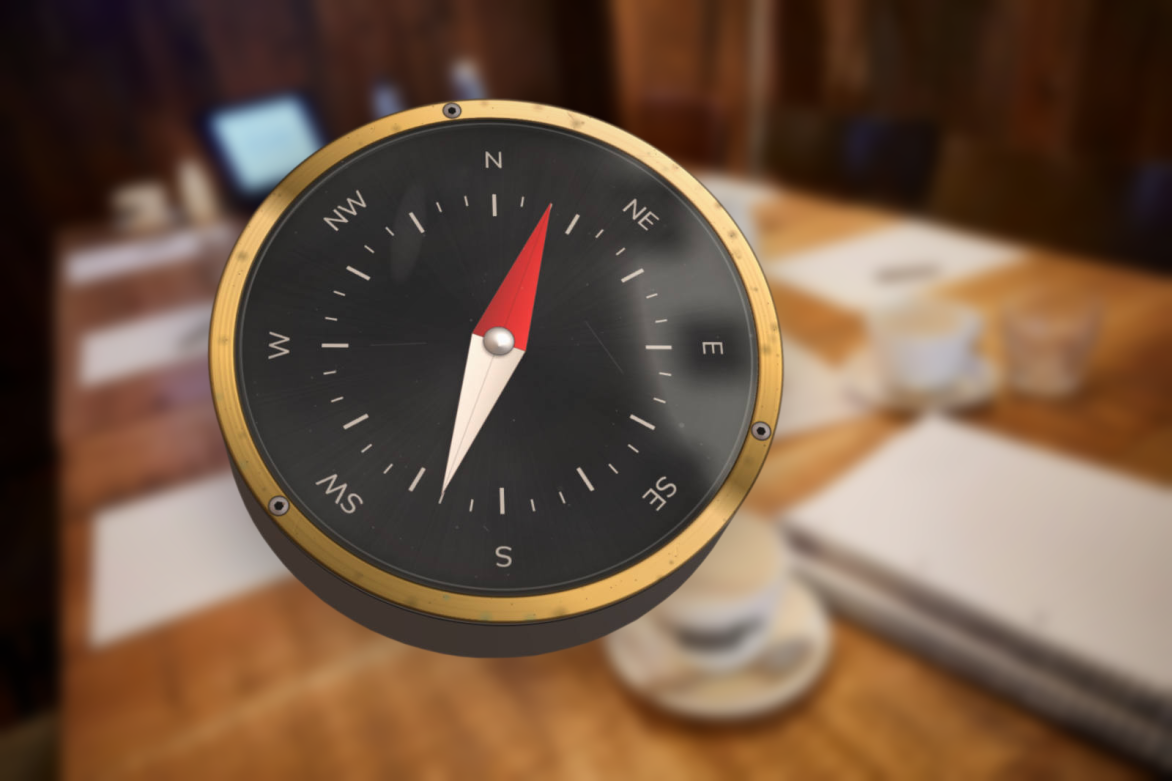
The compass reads 20 °
